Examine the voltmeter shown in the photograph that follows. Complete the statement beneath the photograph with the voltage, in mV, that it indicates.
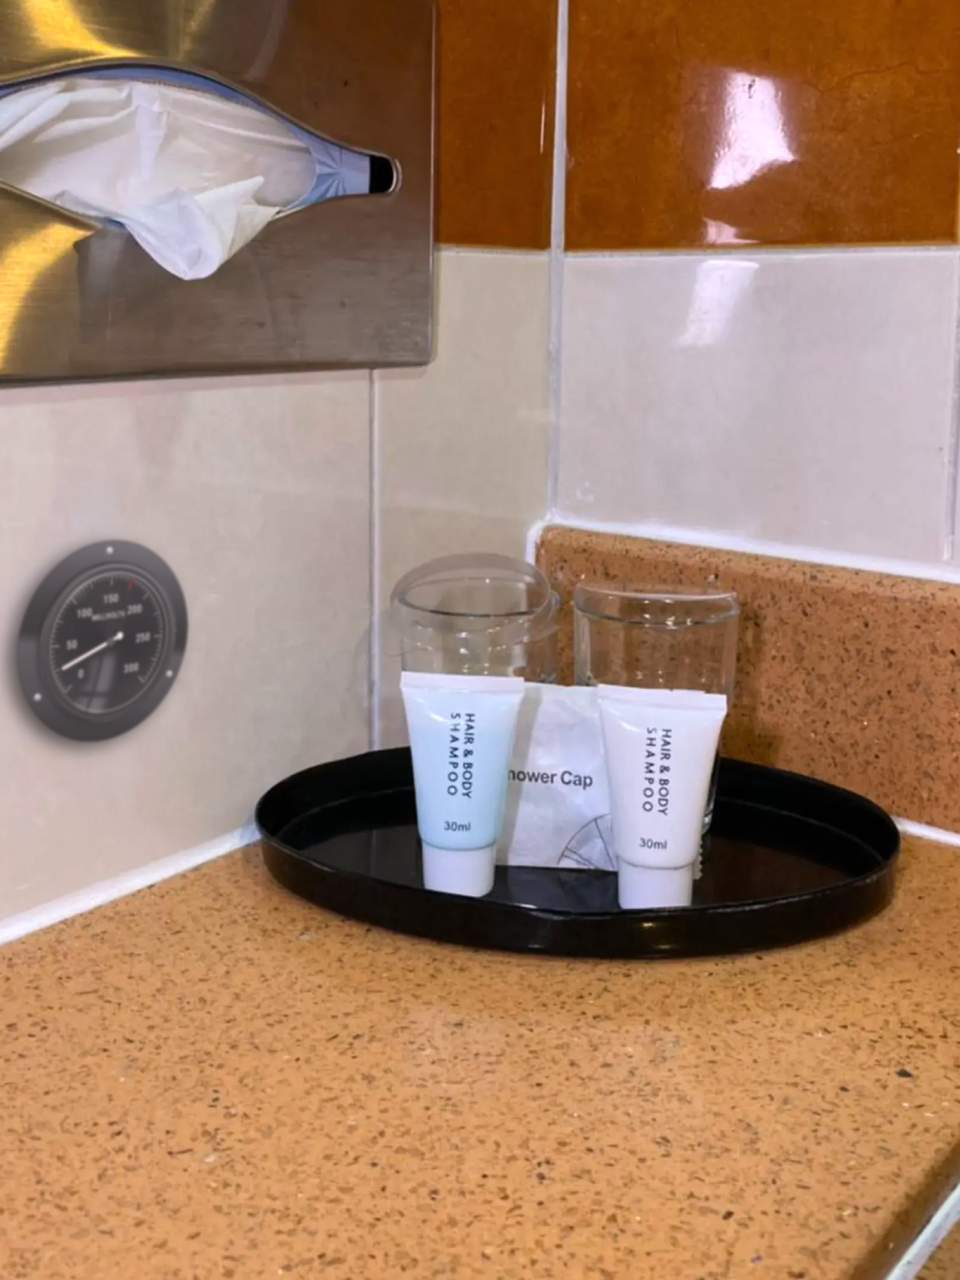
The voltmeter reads 25 mV
